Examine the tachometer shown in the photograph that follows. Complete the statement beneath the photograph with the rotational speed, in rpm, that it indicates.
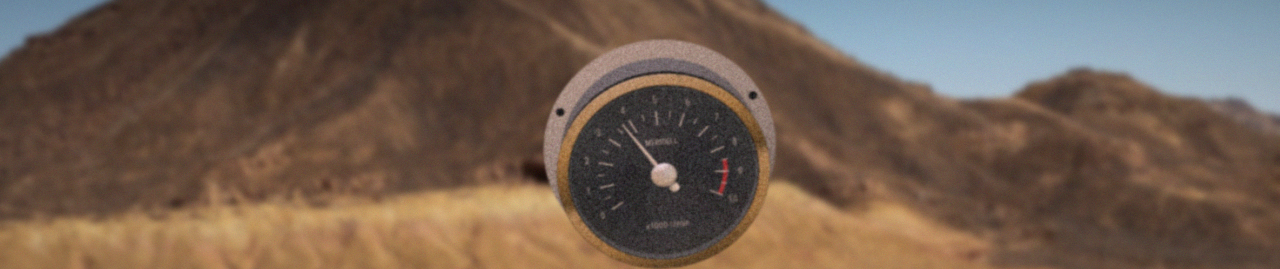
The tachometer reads 3750 rpm
